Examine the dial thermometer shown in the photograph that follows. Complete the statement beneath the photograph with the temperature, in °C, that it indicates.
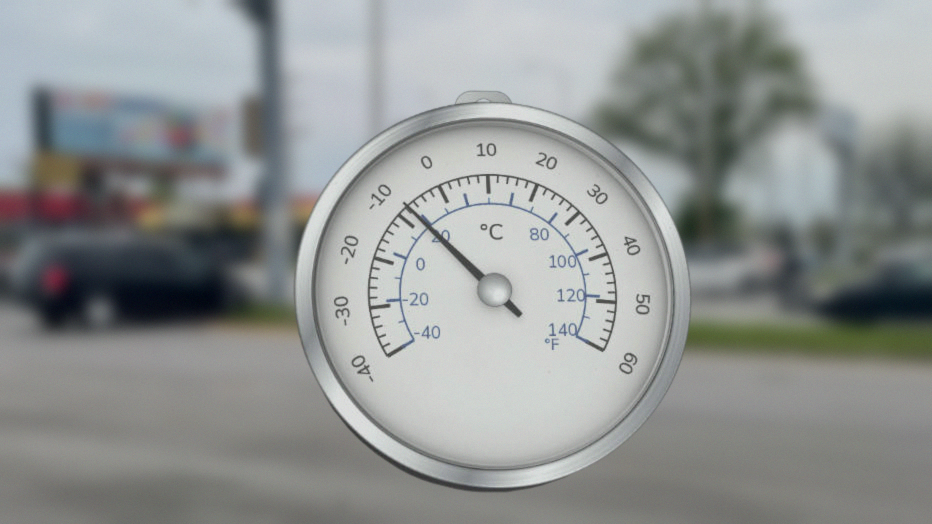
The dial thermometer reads -8 °C
